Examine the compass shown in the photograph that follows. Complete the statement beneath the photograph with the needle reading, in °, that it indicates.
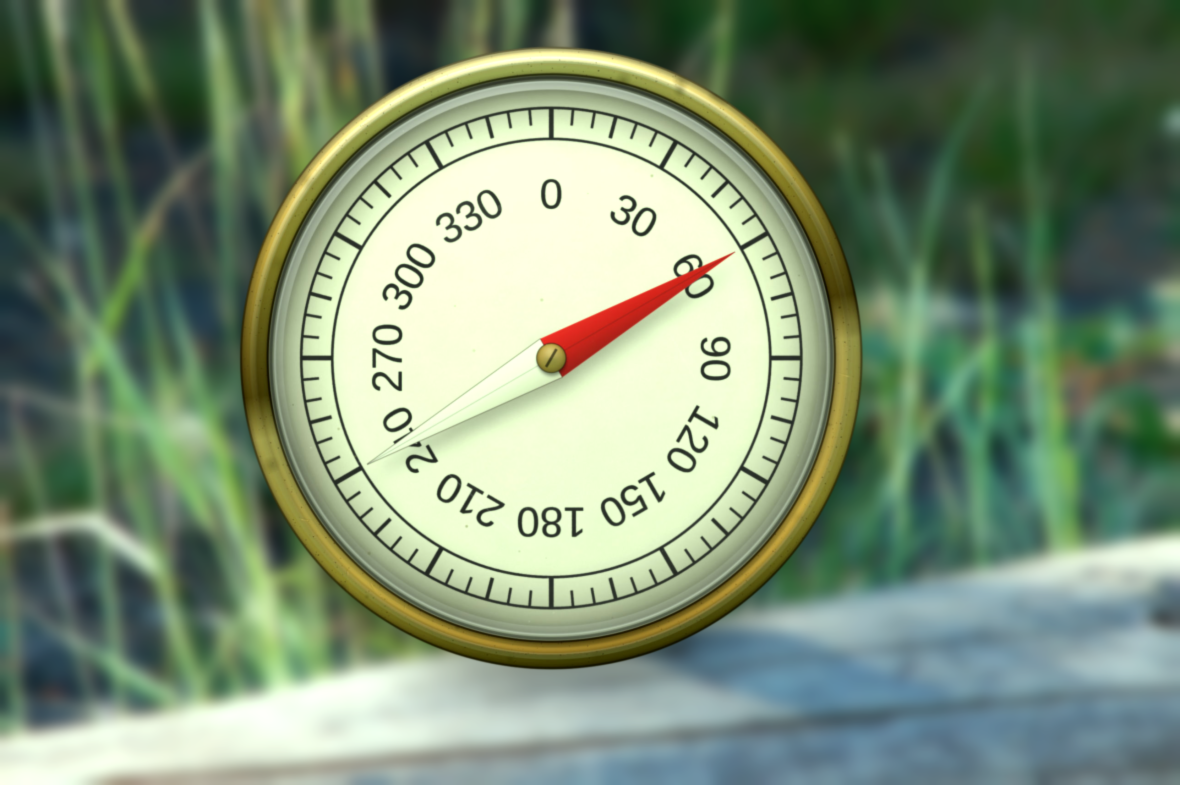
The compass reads 60 °
